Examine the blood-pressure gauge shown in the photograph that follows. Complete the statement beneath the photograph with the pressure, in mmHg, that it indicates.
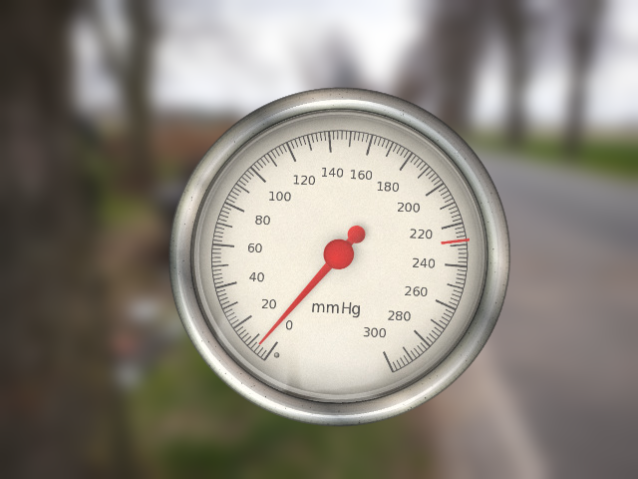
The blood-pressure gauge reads 6 mmHg
